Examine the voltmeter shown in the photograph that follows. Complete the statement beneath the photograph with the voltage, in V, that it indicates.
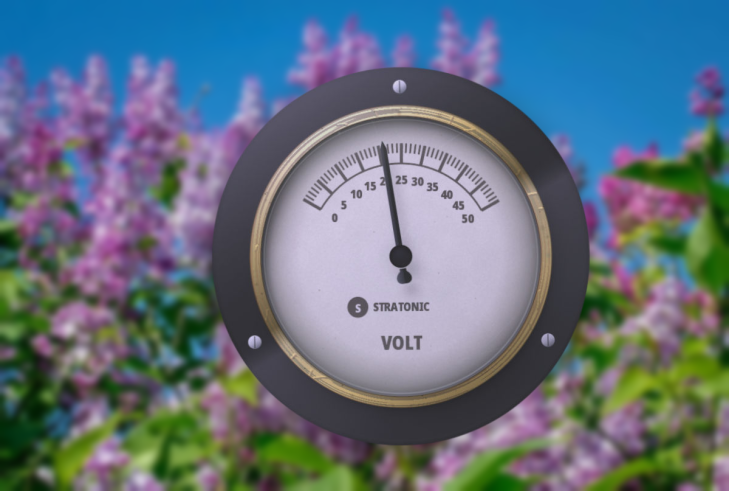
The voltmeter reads 21 V
